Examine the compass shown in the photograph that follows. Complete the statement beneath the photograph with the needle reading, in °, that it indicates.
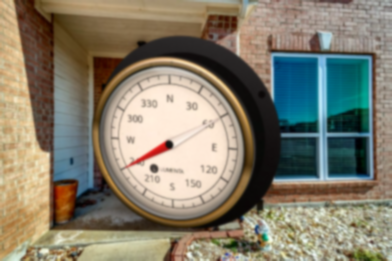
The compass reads 240 °
